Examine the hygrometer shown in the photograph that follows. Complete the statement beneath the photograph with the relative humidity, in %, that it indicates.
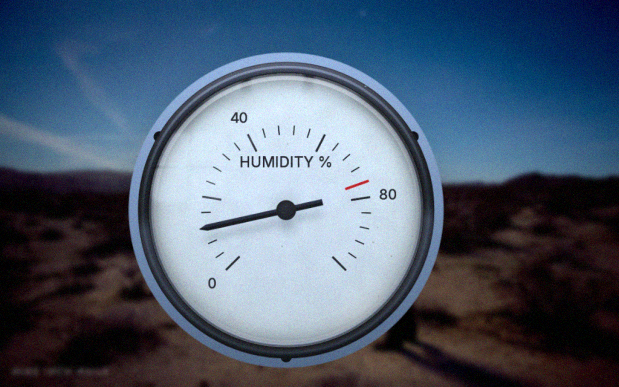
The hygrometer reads 12 %
